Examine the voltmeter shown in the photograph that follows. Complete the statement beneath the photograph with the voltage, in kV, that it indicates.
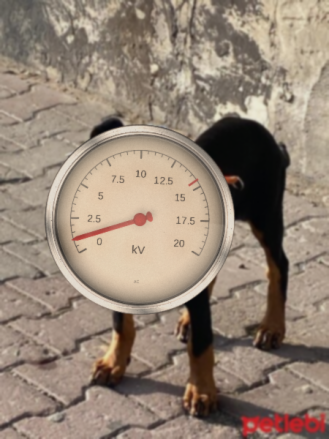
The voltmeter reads 1 kV
